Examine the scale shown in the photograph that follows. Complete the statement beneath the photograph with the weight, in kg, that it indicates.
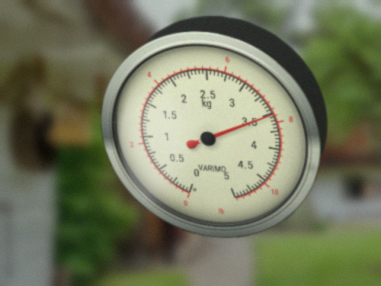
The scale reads 3.5 kg
